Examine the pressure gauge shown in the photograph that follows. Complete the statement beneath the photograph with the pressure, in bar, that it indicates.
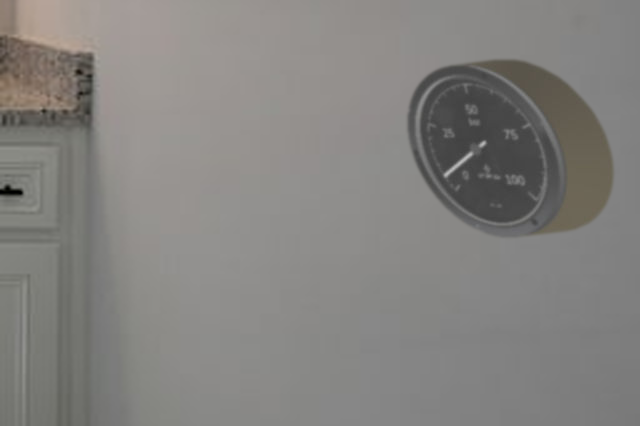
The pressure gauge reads 5 bar
